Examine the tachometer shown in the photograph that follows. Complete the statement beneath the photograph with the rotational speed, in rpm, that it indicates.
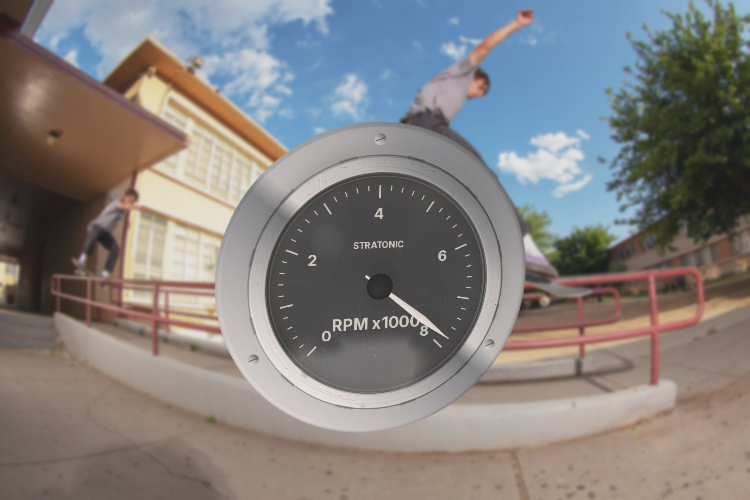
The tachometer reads 7800 rpm
